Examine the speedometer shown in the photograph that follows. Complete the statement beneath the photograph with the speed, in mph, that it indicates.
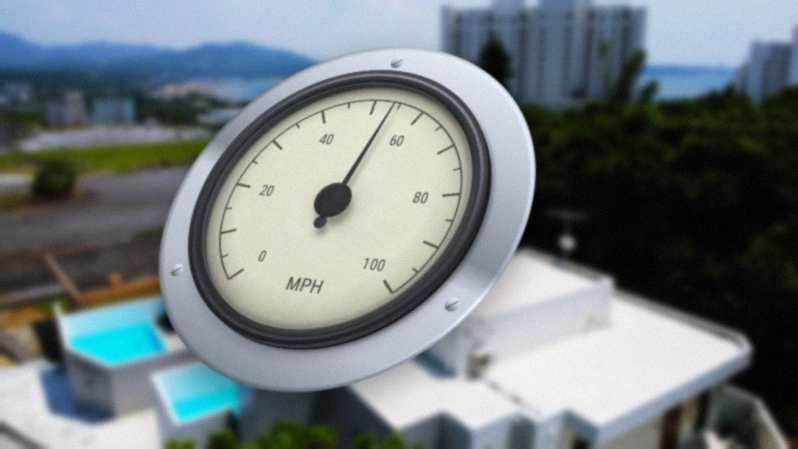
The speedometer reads 55 mph
